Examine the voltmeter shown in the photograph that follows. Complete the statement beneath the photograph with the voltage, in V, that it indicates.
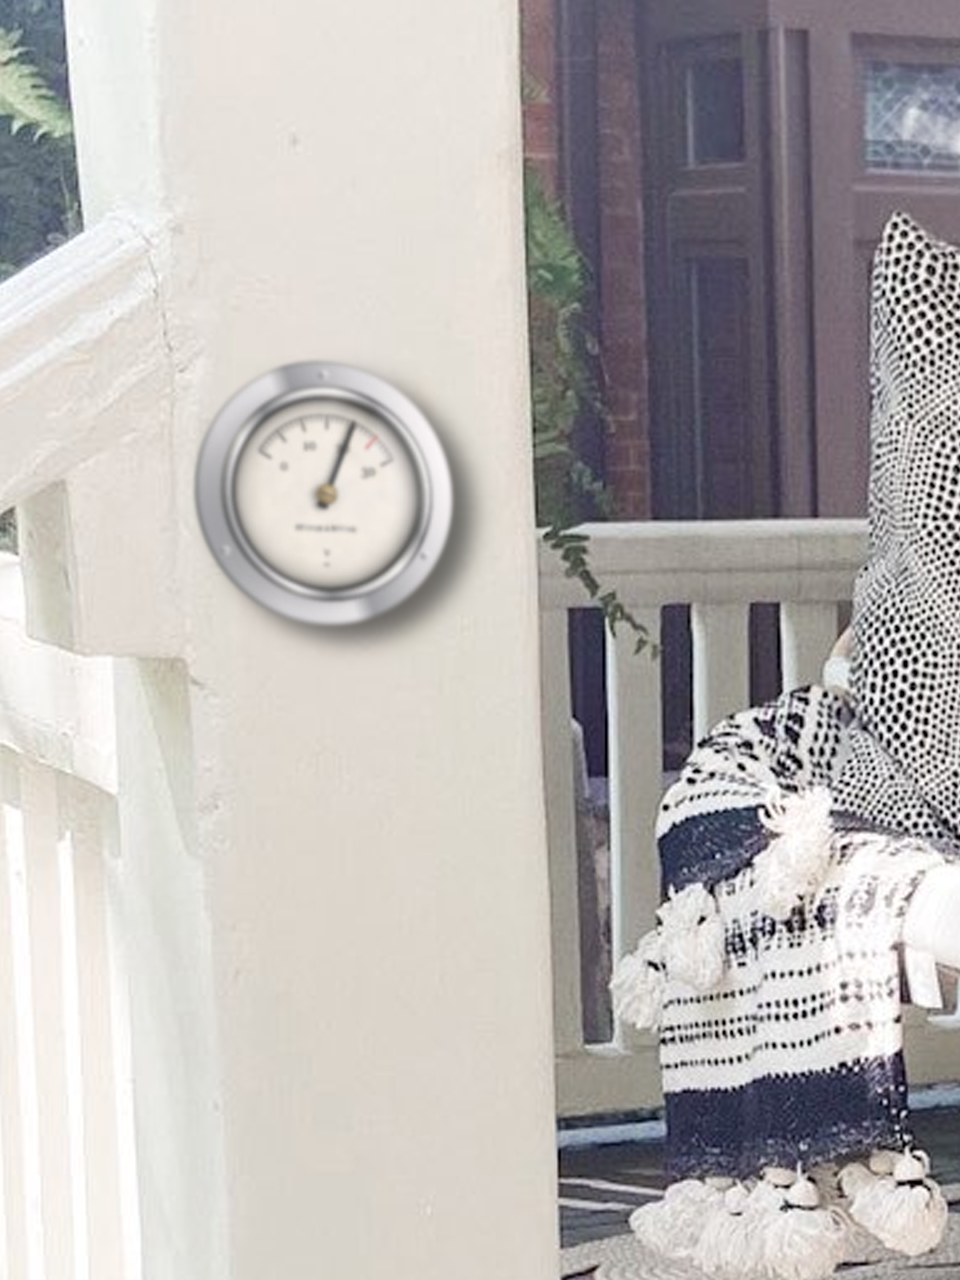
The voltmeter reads 20 V
